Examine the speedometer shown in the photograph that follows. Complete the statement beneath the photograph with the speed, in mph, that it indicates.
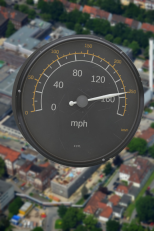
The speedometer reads 155 mph
